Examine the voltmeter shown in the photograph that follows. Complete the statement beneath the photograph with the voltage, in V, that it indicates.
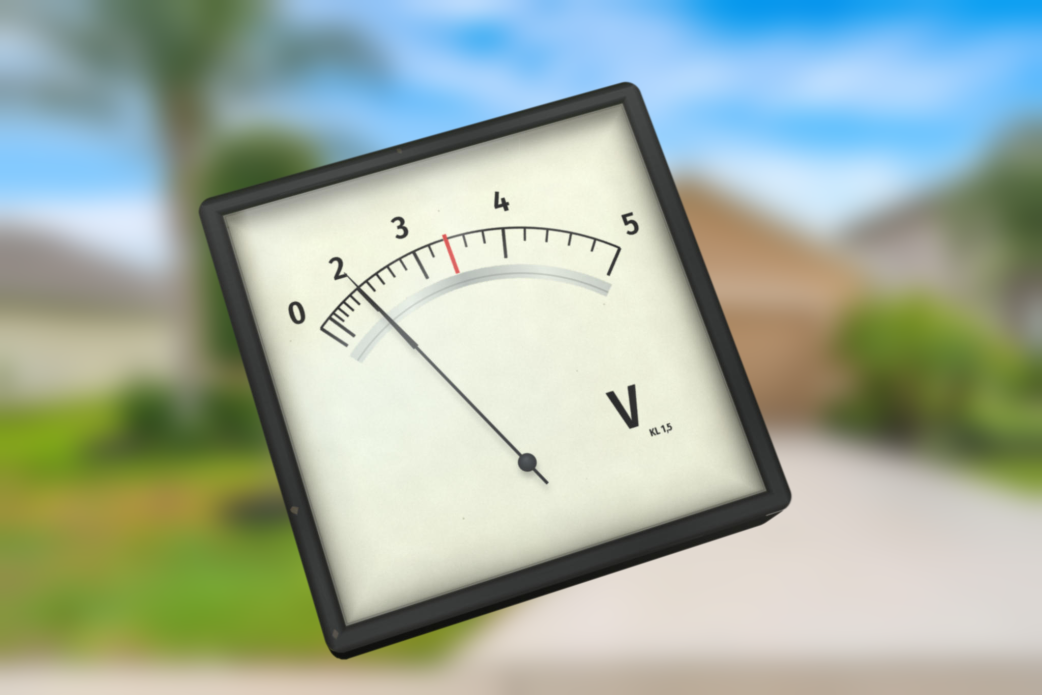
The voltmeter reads 2 V
